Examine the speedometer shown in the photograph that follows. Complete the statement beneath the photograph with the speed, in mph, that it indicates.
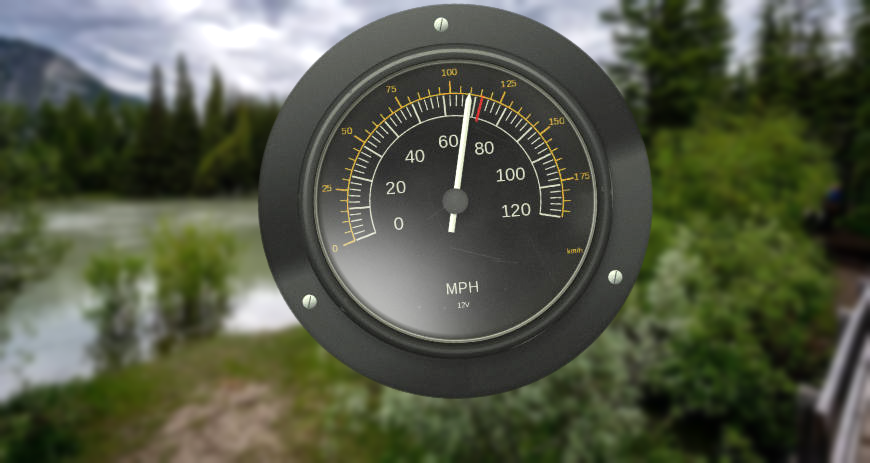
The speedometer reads 68 mph
